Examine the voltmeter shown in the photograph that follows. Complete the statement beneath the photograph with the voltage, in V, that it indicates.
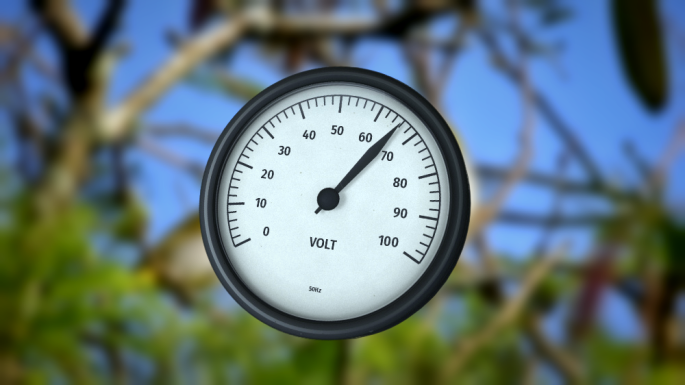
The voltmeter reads 66 V
